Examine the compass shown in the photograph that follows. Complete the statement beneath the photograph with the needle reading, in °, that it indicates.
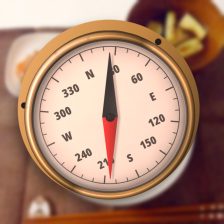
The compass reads 205 °
